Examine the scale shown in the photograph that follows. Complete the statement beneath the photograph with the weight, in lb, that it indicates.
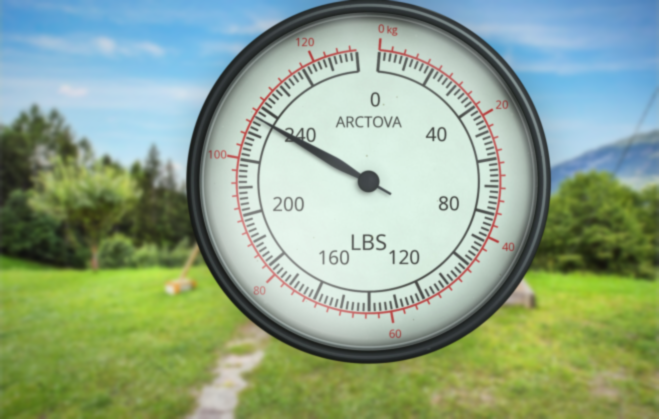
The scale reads 236 lb
